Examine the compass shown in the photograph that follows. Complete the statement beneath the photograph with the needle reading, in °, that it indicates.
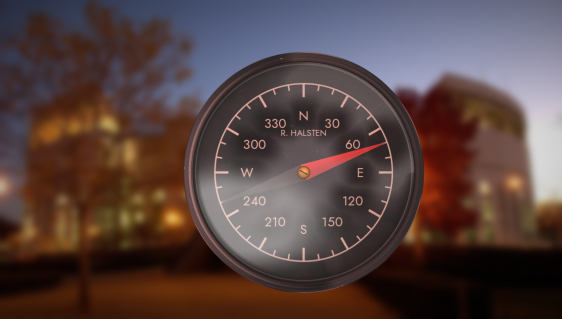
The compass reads 70 °
